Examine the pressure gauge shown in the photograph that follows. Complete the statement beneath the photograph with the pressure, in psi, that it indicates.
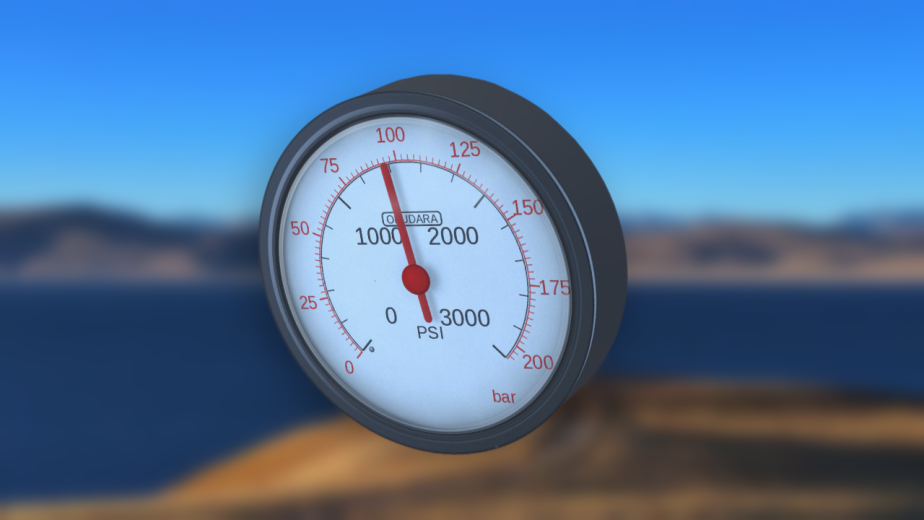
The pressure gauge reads 1400 psi
